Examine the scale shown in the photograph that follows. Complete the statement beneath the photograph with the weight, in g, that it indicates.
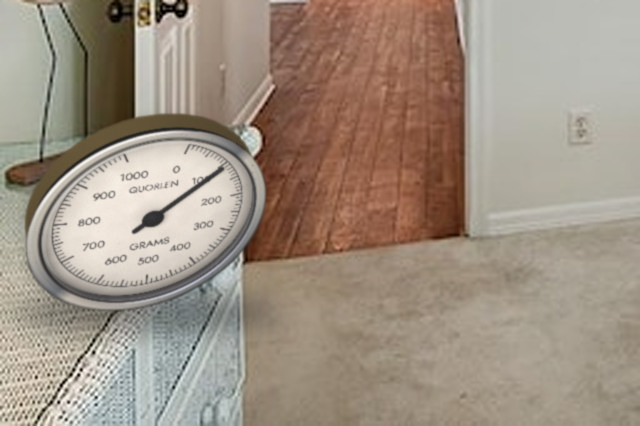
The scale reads 100 g
